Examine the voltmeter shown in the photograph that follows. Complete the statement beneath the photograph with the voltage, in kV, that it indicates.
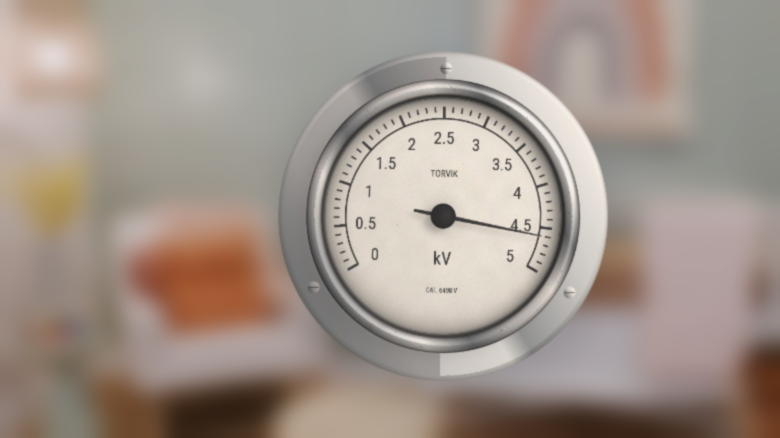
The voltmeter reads 4.6 kV
